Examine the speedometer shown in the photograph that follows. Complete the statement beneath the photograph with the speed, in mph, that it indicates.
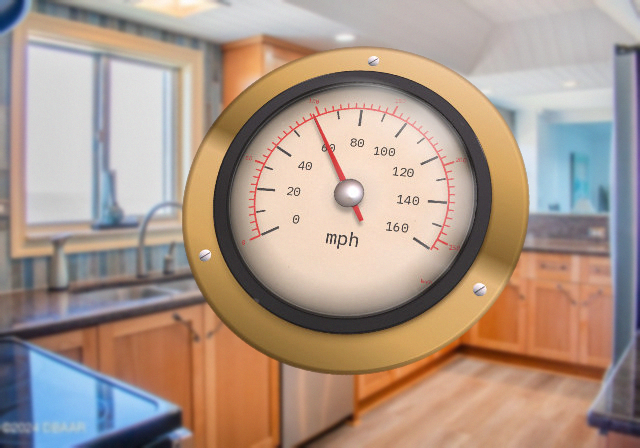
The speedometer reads 60 mph
